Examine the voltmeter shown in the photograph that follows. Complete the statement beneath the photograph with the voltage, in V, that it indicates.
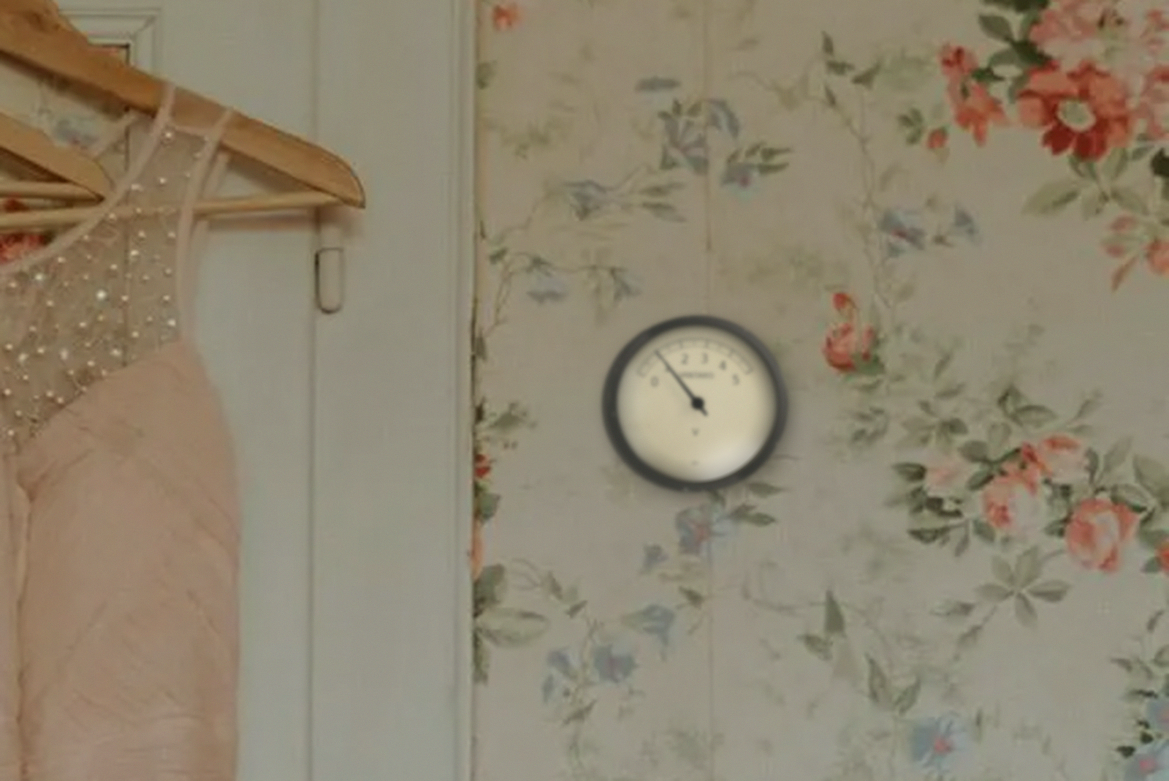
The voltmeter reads 1 V
